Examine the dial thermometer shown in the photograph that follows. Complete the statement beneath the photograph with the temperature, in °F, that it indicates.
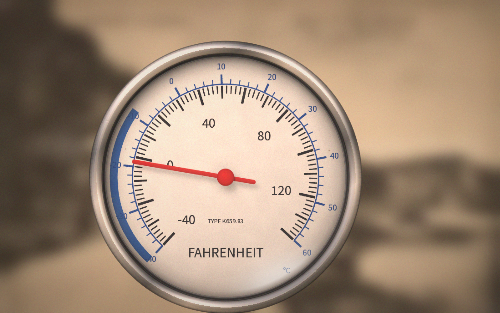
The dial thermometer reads -2 °F
